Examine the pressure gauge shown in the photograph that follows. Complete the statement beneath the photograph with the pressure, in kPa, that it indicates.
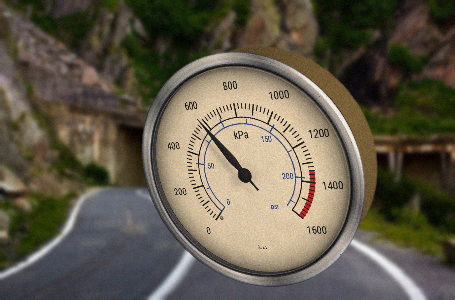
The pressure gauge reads 600 kPa
